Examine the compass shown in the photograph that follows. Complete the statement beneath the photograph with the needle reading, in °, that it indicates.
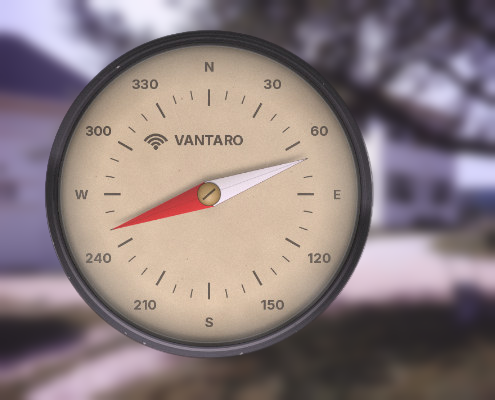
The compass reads 250 °
